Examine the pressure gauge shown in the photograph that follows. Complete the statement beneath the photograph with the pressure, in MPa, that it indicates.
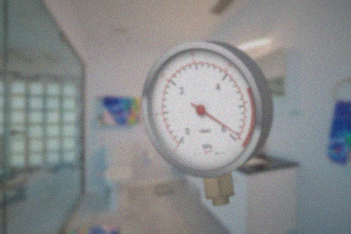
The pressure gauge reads 5.8 MPa
